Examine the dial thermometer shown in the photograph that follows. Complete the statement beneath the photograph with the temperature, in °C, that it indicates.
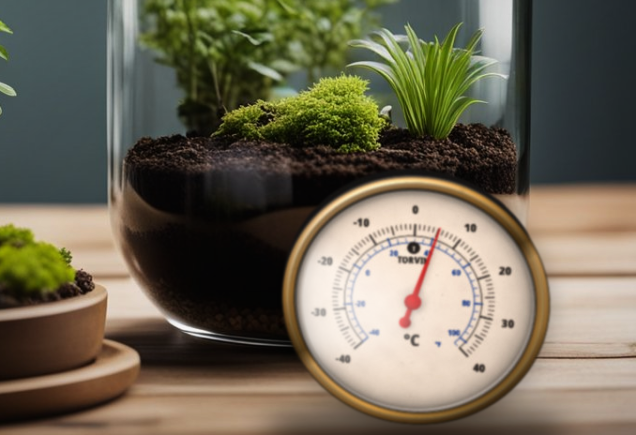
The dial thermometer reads 5 °C
